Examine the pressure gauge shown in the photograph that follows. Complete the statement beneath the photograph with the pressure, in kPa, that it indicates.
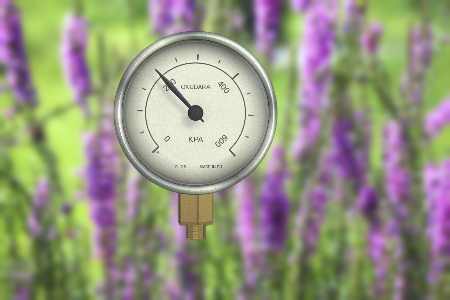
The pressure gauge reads 200 kPa
